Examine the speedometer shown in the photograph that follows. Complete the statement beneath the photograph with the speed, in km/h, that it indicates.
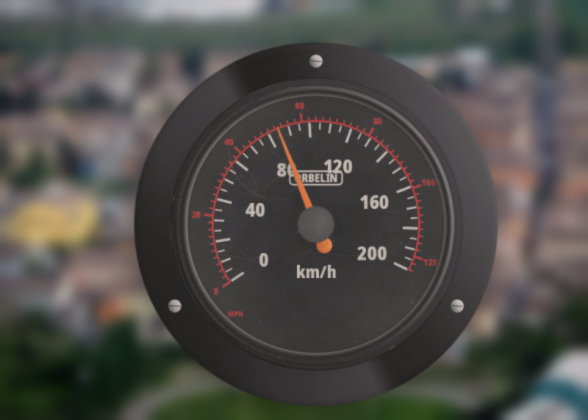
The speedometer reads 85 km/h
